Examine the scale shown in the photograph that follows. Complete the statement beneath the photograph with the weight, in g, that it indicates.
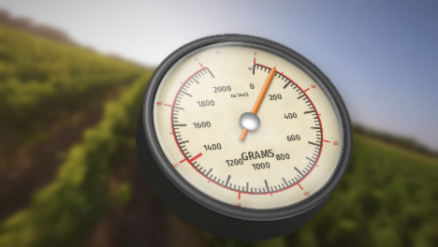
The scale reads 100 g
